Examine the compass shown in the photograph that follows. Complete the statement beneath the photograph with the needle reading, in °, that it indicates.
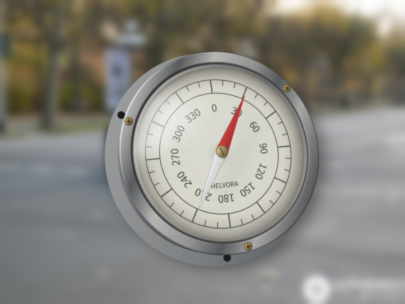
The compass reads 30 °
